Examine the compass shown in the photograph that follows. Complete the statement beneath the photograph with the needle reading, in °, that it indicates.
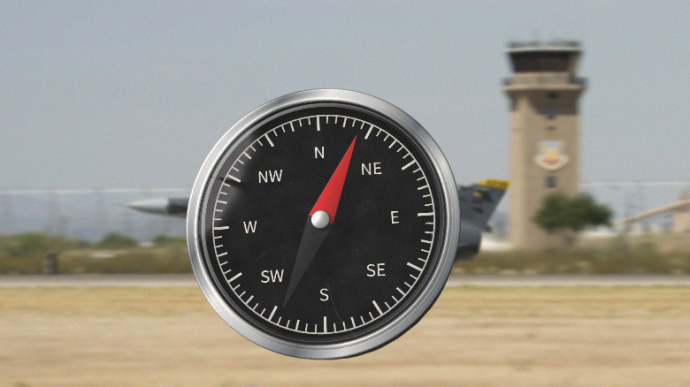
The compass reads 25 °
